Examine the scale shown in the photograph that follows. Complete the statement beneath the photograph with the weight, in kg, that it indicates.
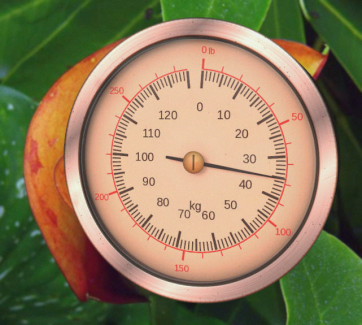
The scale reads 35 kg
